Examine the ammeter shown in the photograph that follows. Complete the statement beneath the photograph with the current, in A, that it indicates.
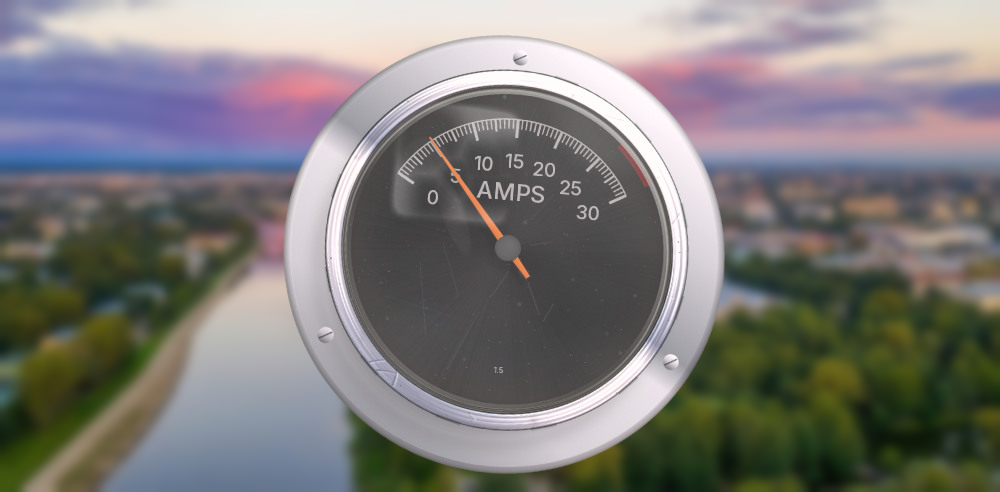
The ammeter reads 5 A
